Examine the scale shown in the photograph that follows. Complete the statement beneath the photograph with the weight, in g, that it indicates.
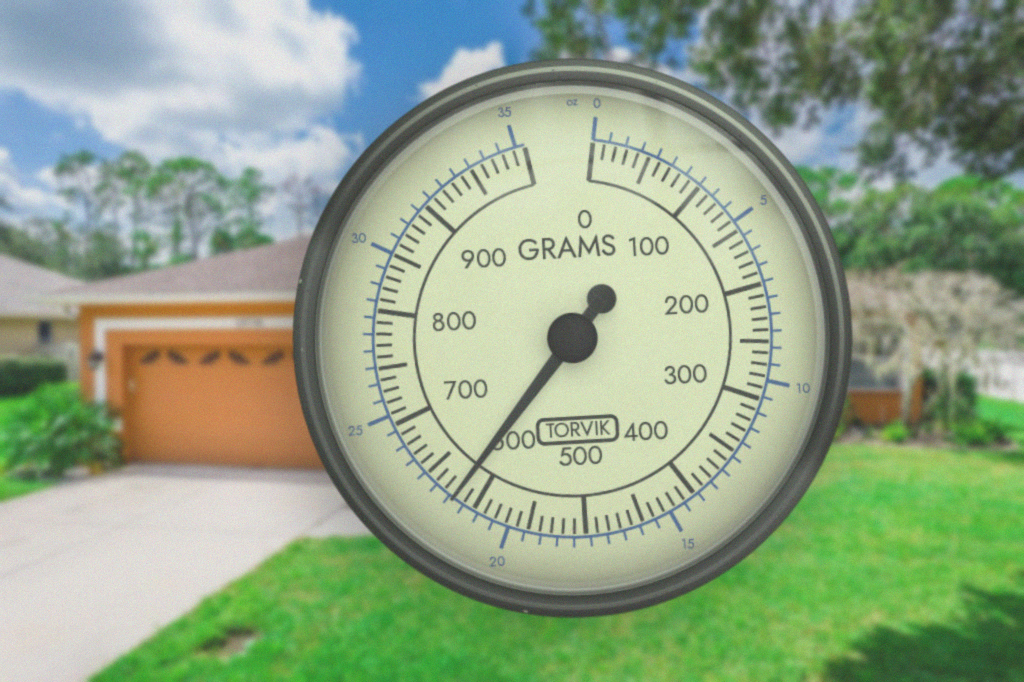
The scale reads 620 g
